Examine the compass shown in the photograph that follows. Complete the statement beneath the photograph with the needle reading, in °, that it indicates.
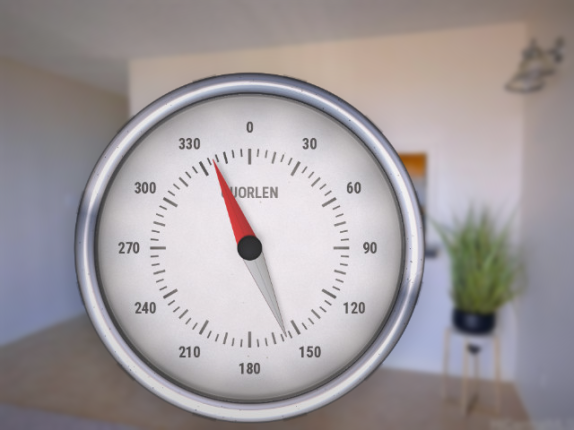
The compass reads 337.5 °
